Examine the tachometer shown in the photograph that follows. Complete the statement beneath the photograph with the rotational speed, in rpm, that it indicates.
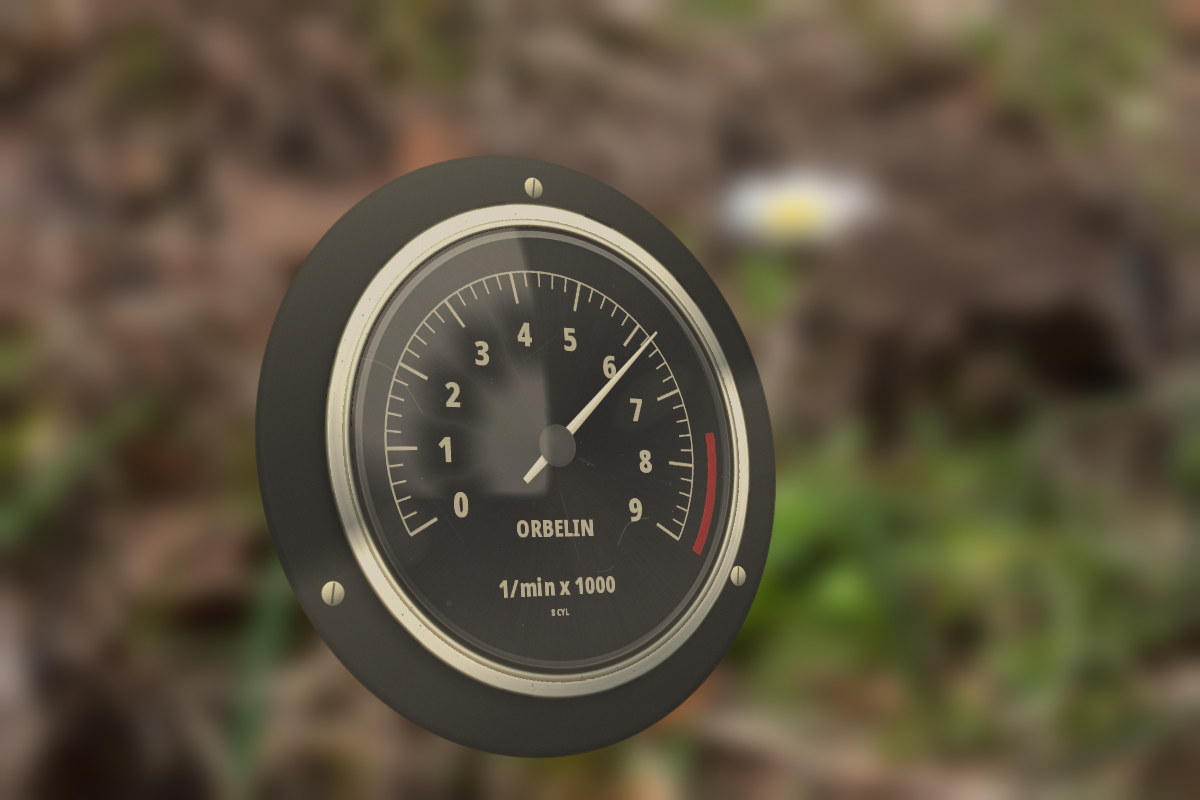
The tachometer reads 6200 rpm
